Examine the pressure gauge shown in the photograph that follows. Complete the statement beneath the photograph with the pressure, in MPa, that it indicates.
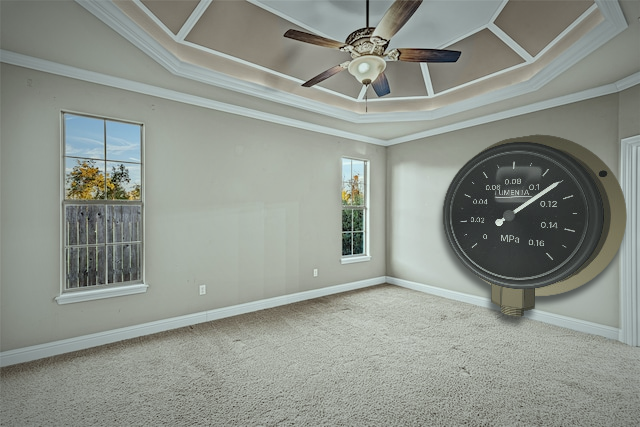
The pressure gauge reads 0.11 MPa
